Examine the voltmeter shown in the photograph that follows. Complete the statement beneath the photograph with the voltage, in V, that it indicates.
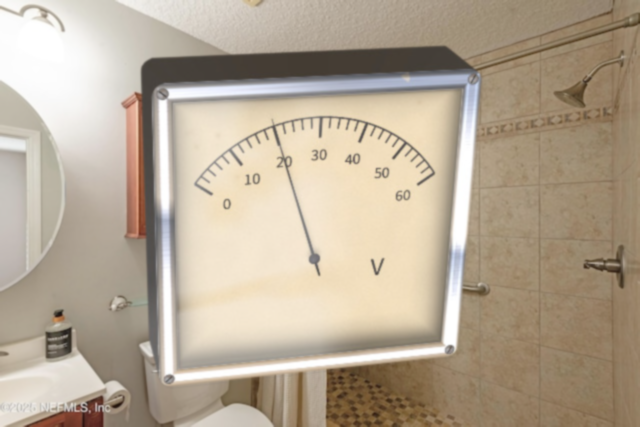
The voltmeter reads 20 V
